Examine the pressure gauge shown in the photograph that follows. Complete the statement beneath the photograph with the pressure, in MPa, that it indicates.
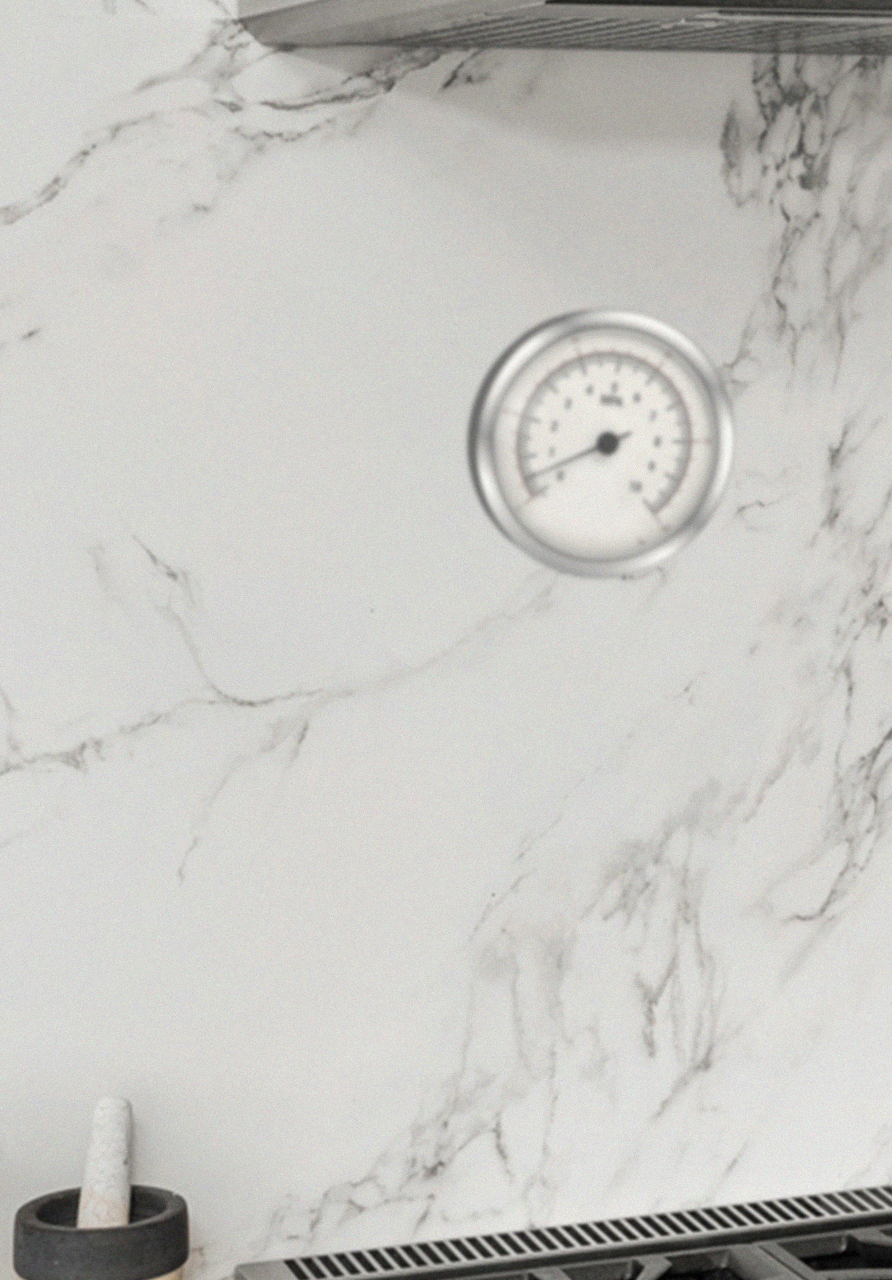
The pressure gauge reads 0.5 MPa
